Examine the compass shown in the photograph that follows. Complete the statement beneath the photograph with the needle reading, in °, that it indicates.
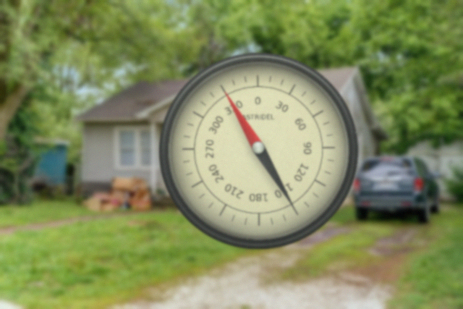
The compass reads 330 °
